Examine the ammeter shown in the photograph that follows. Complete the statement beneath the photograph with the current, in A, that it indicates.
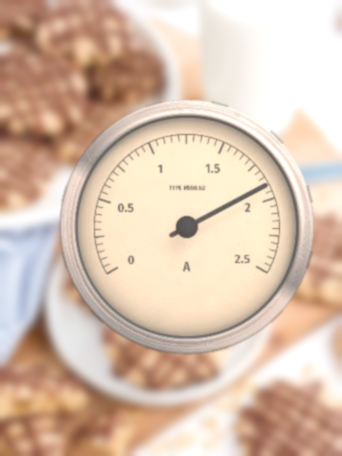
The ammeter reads 1.9 A
